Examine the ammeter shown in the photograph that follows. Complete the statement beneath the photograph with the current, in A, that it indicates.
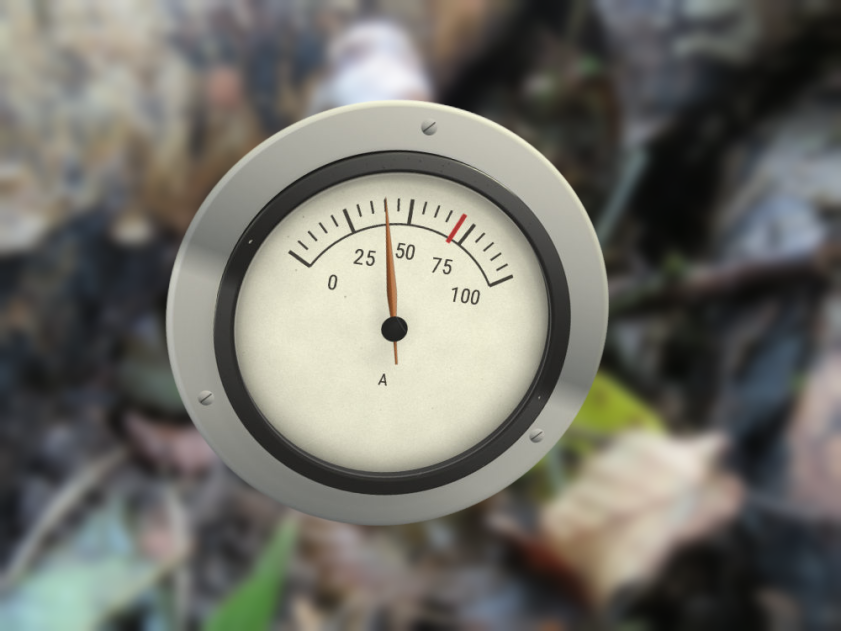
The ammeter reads 40 A
